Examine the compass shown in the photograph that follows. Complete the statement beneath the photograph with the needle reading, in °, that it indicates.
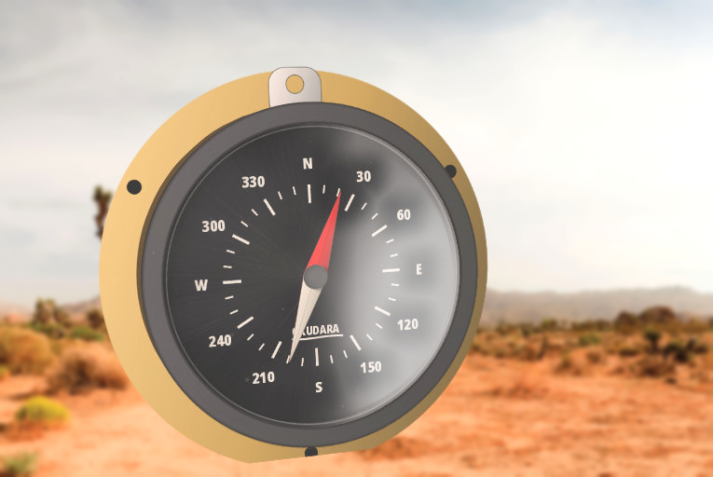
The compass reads 20 °
